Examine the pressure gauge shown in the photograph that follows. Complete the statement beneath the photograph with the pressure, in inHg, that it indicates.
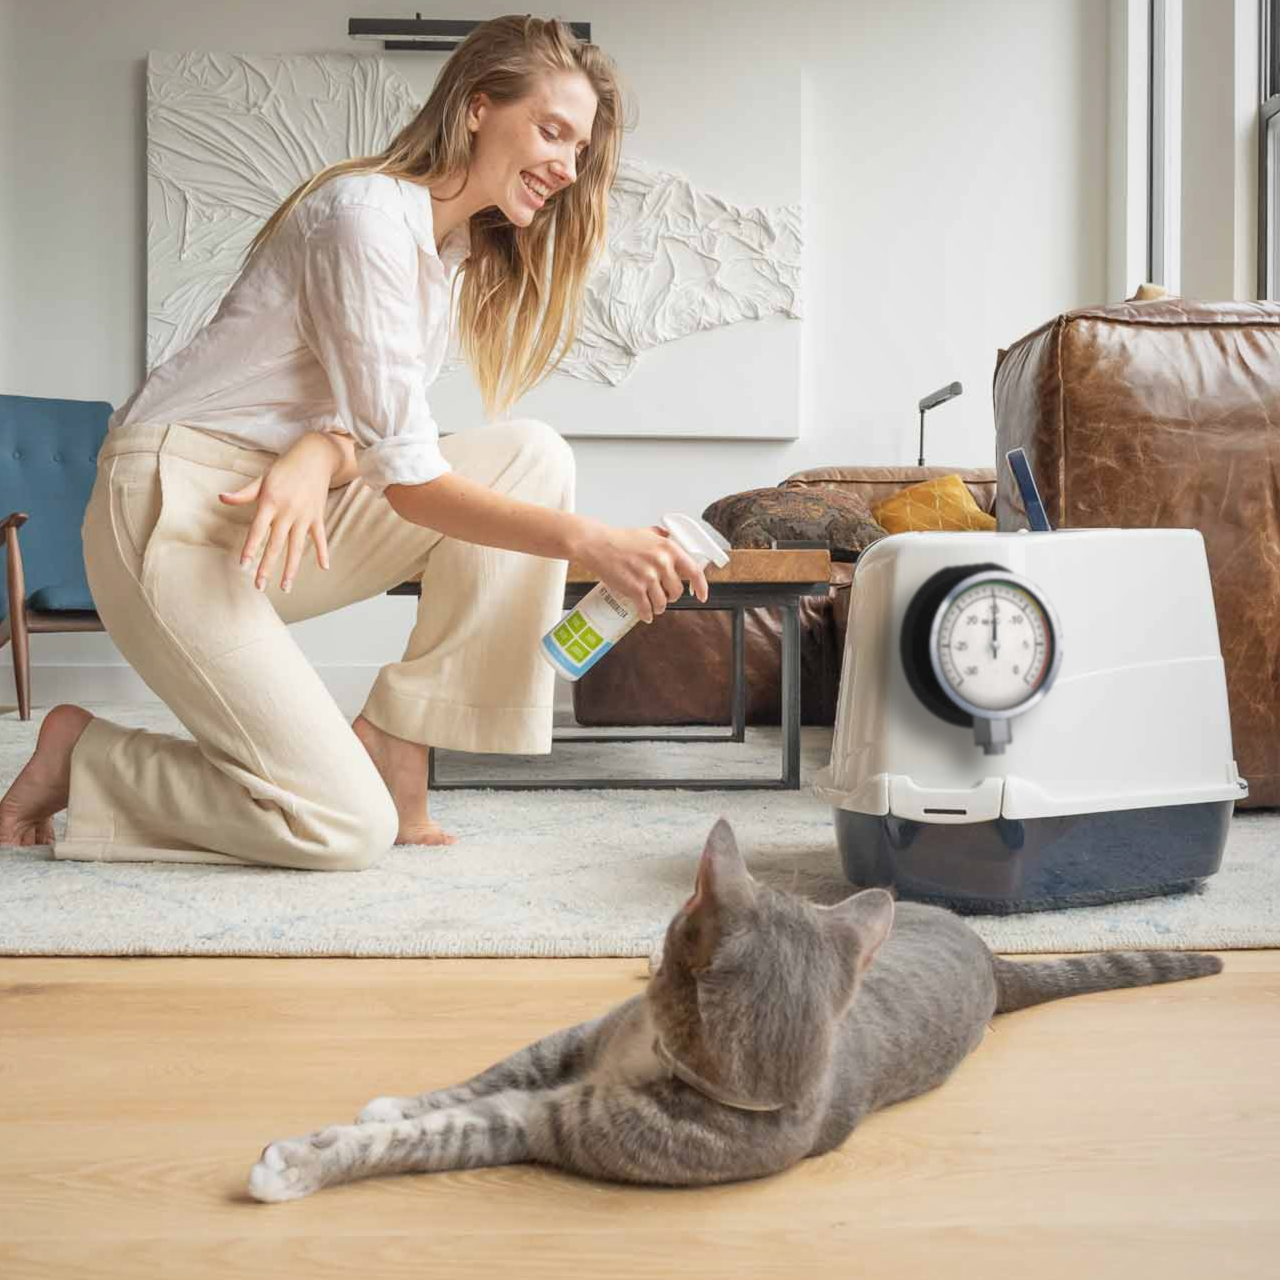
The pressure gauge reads -15 inHg
